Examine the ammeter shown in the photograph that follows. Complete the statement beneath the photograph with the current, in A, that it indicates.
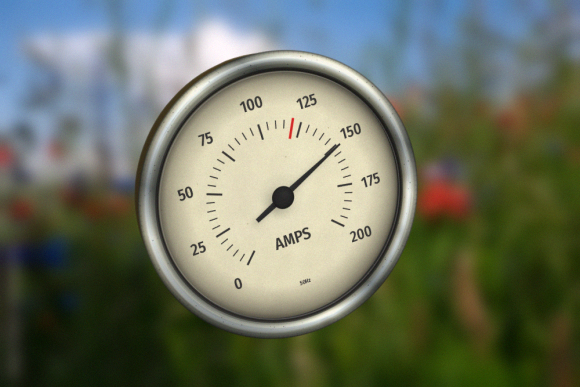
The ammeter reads 150 A
